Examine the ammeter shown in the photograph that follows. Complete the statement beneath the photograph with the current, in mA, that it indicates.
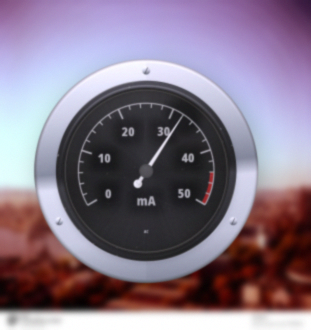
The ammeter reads 32 mA
